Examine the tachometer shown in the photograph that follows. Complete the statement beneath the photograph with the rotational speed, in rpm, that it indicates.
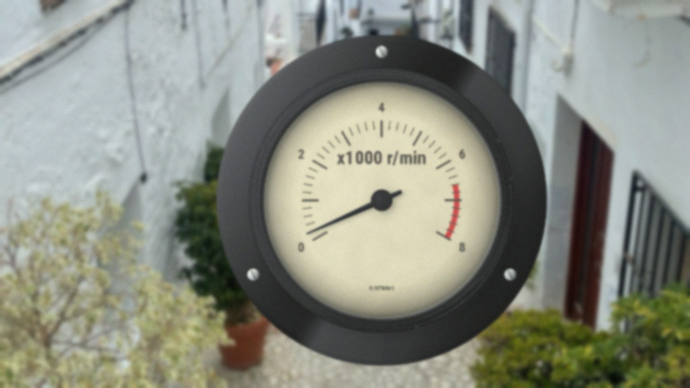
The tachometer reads 200 rpm
